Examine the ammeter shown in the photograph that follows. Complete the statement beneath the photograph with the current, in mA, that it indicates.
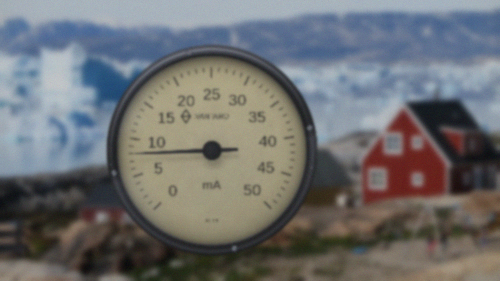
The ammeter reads 8 mA
